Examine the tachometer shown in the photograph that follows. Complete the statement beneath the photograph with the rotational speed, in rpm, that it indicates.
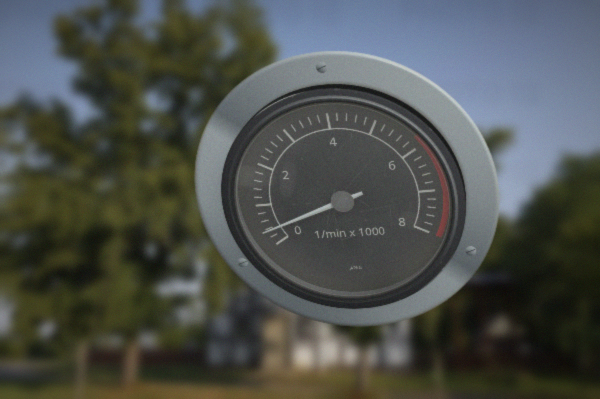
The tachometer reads 400 rpm
